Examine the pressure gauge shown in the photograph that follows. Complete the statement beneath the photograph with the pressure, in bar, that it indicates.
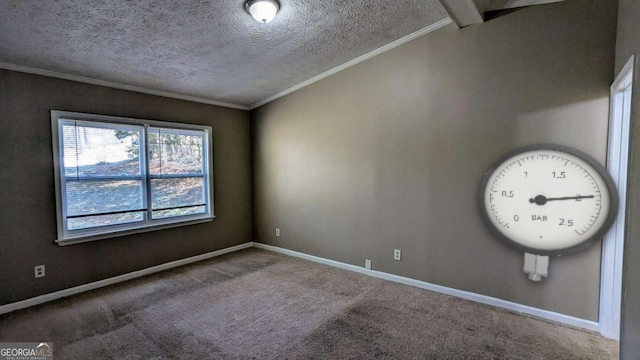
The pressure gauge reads 2 bar
